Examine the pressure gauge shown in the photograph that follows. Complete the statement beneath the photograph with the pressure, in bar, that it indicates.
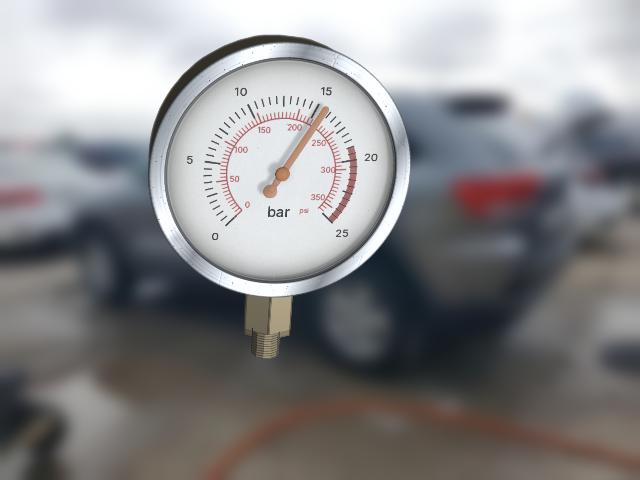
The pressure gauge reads 15.5 bar
